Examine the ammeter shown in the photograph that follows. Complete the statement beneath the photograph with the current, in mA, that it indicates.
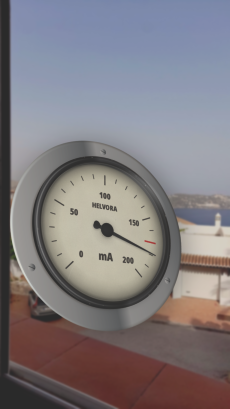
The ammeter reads 180 mA
